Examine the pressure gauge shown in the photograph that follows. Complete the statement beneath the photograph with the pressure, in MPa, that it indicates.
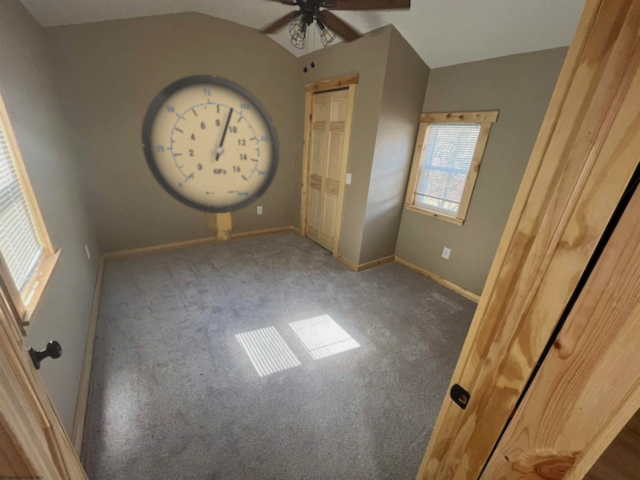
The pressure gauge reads 9 MPa
